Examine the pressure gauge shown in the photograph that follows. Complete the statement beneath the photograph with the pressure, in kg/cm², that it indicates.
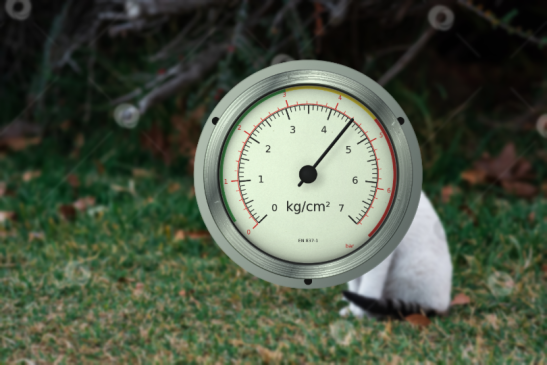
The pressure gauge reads 4.5 kg/cm²
